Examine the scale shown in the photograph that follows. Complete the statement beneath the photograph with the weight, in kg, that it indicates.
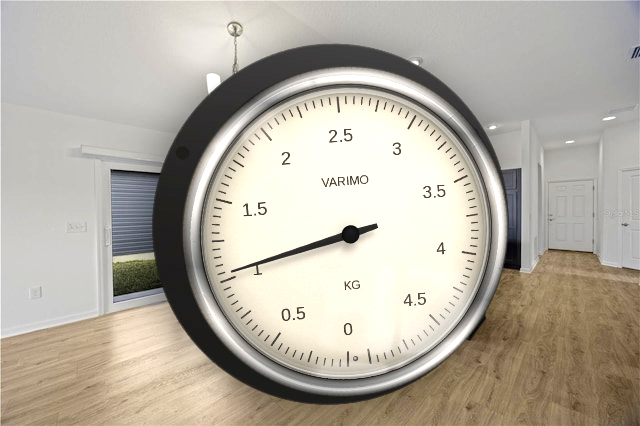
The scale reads 1.05 kg
